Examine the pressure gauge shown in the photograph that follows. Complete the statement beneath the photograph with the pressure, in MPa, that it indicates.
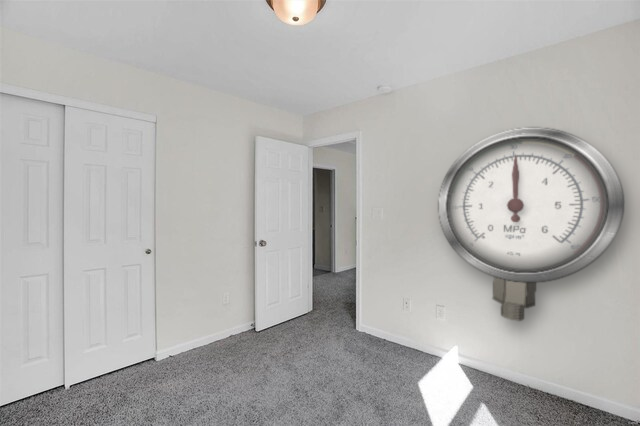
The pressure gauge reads 3 MPa
